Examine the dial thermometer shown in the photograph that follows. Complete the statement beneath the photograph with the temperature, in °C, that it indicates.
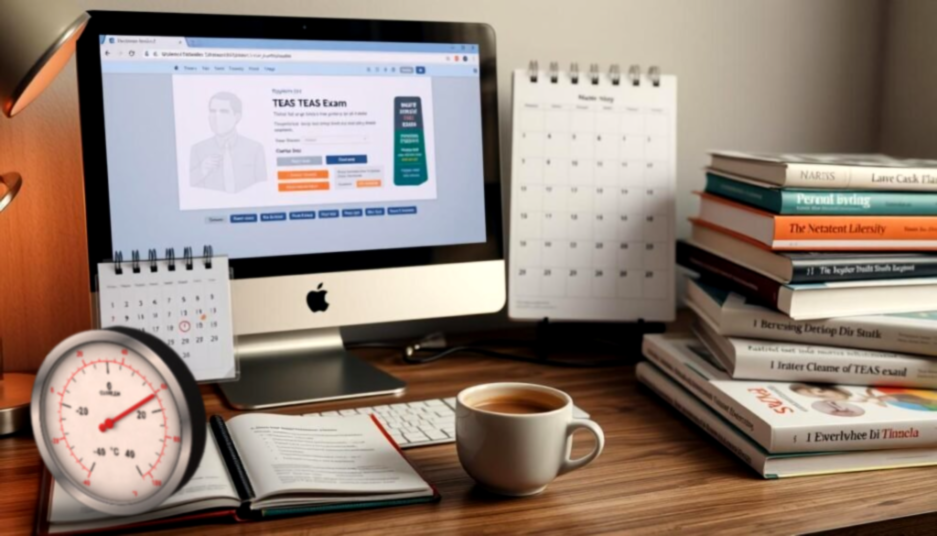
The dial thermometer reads 16 °C
